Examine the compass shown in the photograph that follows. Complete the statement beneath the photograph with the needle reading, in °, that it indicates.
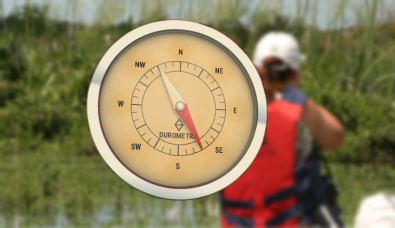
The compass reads 150 °
